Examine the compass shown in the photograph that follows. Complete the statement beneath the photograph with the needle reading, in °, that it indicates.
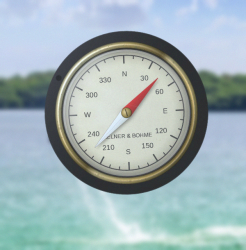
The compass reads 45 °
